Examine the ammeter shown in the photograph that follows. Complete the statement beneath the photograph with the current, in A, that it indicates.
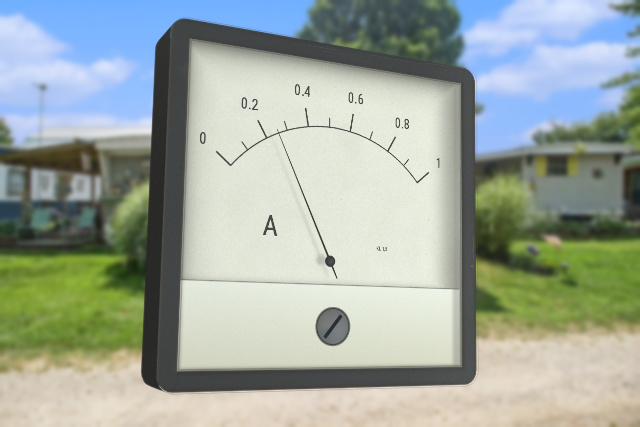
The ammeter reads 0.25 A
